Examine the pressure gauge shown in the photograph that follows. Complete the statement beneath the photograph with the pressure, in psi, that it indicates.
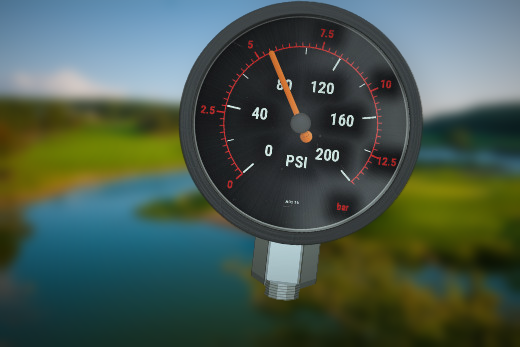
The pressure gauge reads 80 psi
